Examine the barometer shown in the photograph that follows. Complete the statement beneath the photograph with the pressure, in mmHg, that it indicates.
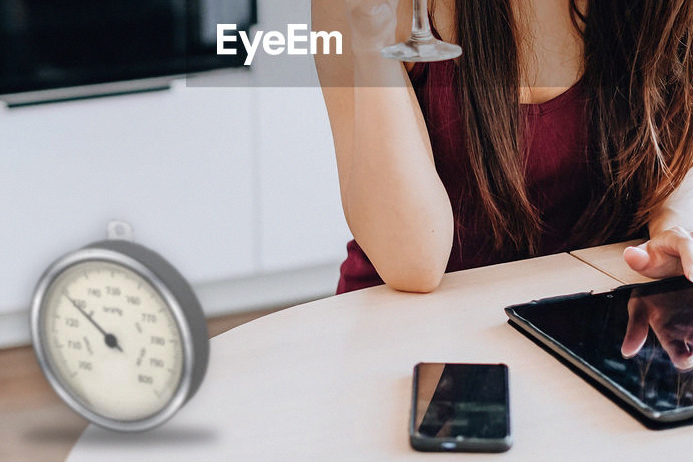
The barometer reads 730 mmHg
